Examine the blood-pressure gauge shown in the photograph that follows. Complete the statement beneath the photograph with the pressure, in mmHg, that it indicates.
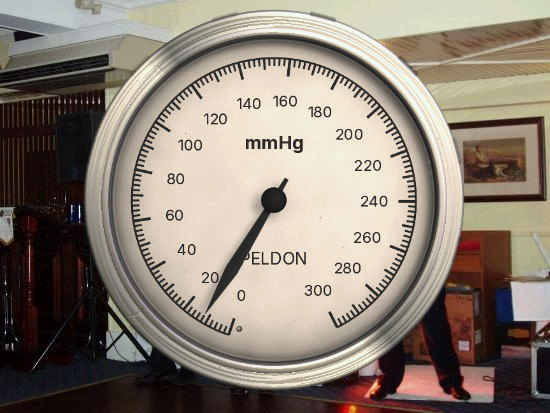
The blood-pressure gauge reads 12 mmHg
